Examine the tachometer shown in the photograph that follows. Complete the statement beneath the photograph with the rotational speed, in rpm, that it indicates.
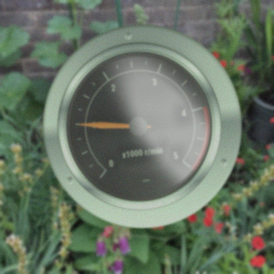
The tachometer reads 1000 rpm
